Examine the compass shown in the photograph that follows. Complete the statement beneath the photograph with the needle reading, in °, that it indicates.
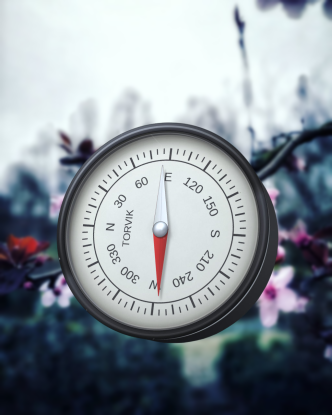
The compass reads 265 °
